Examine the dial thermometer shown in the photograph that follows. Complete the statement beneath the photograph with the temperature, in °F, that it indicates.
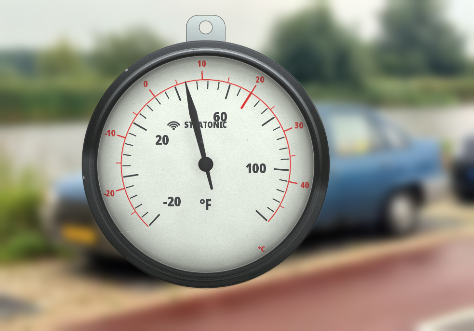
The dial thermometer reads 44 °F
